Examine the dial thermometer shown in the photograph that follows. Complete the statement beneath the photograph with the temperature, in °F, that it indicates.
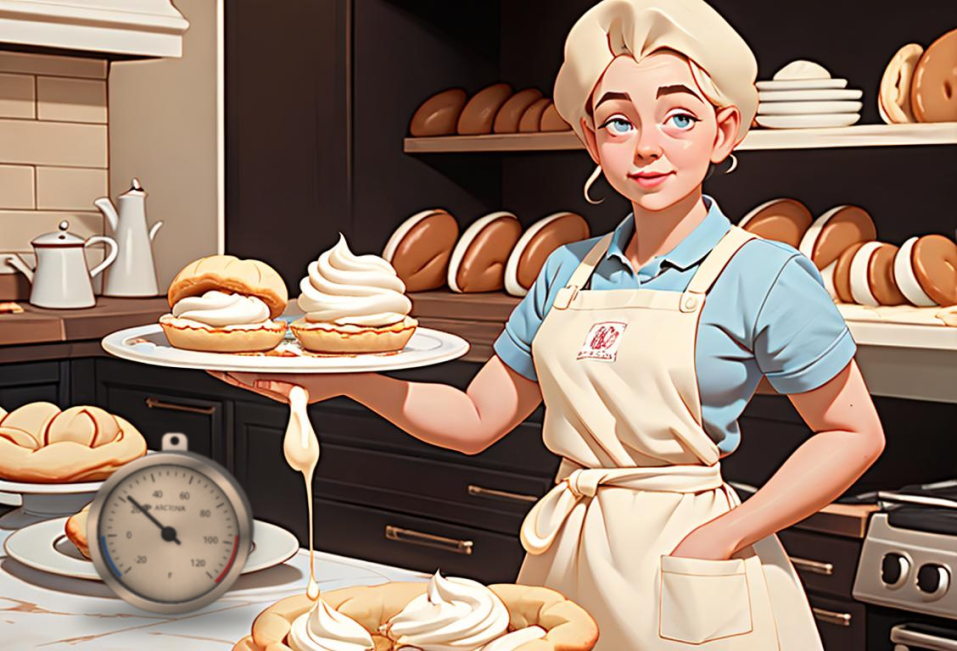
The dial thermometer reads 24 °F
